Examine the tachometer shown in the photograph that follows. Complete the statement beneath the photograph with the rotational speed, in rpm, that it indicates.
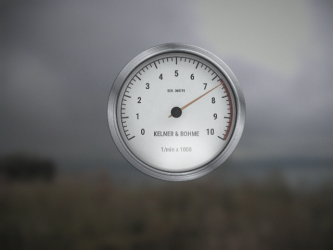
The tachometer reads 7400 rpm
